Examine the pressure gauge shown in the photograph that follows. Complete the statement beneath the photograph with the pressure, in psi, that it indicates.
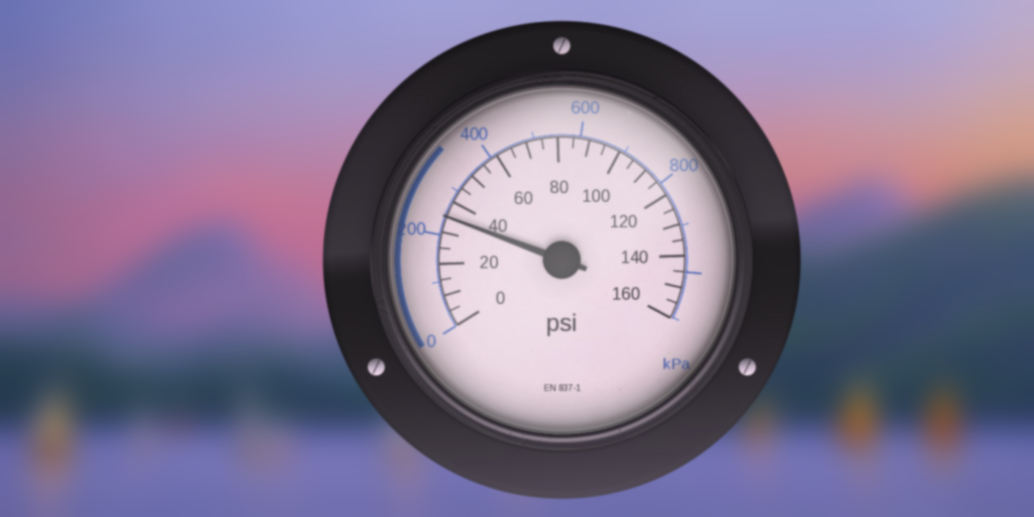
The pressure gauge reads 35 psi
